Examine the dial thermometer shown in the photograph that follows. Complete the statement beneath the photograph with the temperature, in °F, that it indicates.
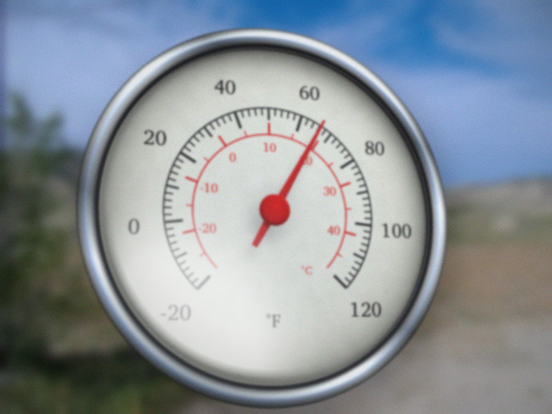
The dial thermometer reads 66 °F
